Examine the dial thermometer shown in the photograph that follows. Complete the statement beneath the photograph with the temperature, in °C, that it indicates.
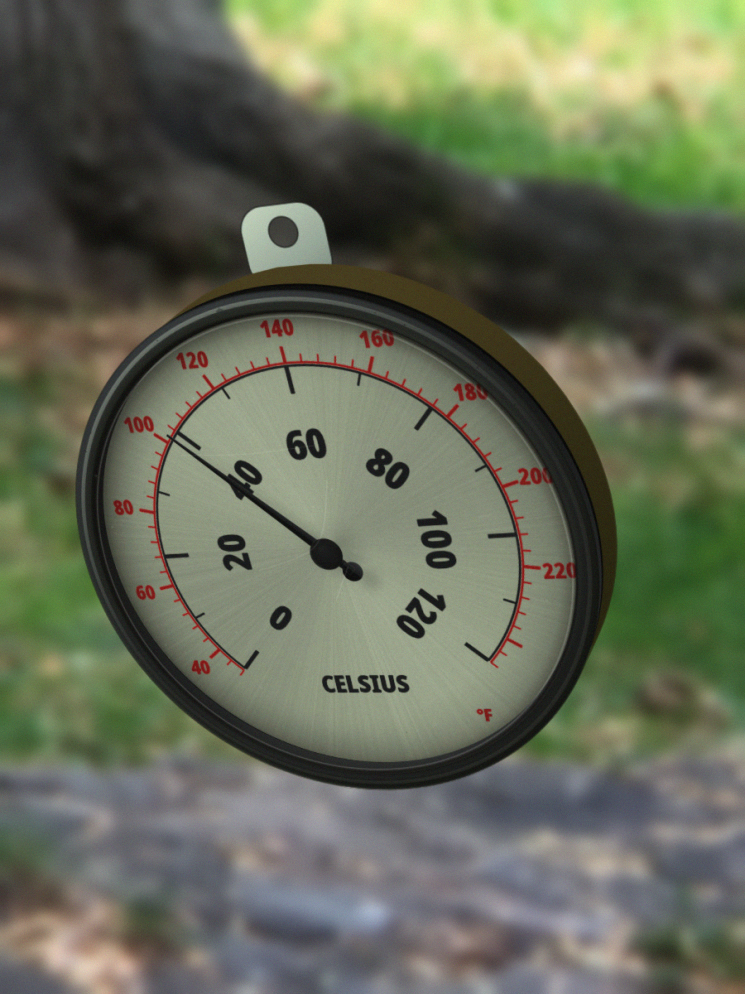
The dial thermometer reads 40 °C
